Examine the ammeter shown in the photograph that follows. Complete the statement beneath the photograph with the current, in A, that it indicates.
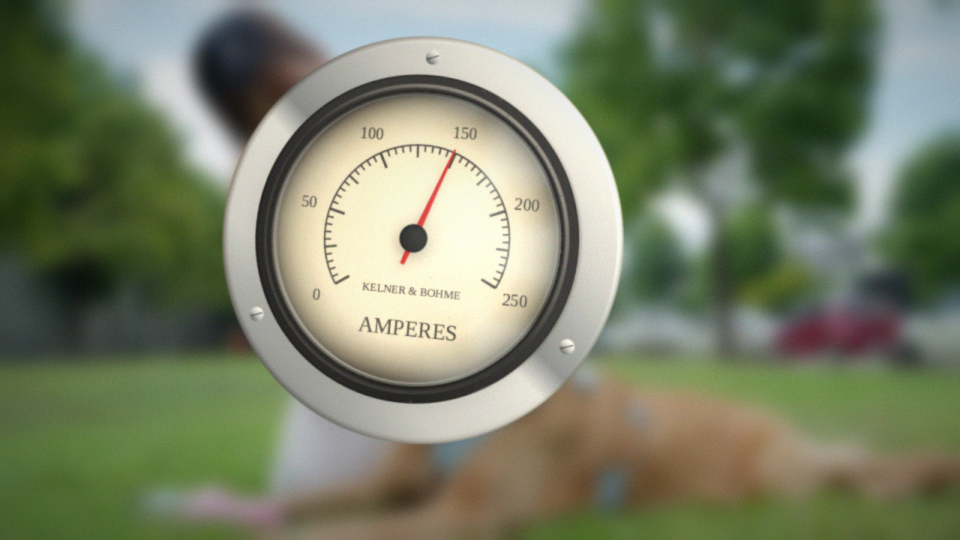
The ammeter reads 150 A
